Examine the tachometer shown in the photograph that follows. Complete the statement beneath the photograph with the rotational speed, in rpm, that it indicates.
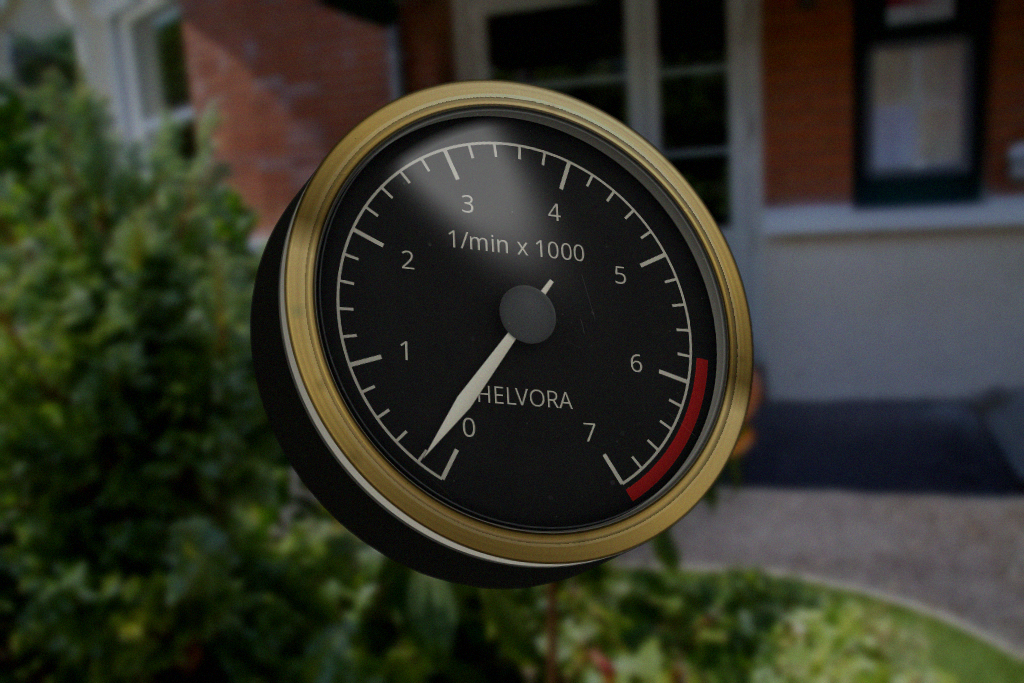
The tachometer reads 200 rpm
